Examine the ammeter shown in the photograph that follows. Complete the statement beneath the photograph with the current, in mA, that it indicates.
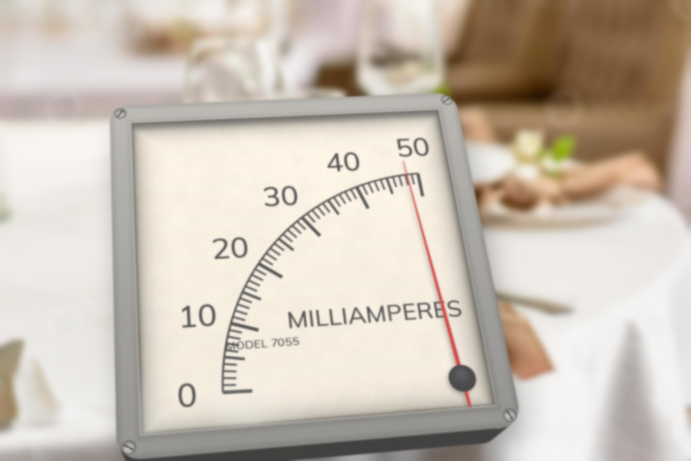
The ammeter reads 48 mA
